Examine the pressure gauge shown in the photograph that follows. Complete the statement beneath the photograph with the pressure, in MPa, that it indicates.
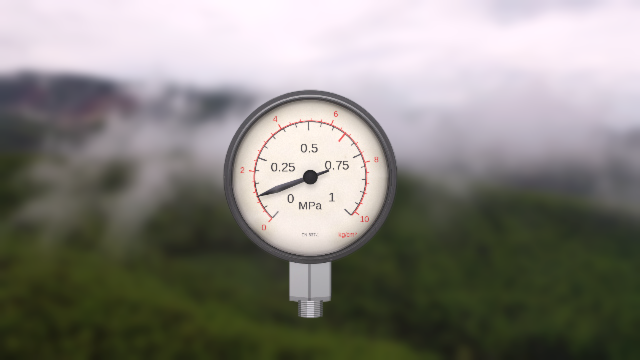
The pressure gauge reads 0.1 MPa
